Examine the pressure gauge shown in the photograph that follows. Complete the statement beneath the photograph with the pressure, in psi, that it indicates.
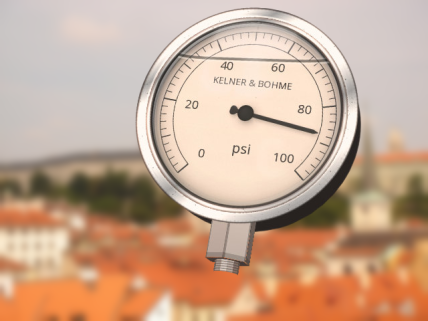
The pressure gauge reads 88 psi
